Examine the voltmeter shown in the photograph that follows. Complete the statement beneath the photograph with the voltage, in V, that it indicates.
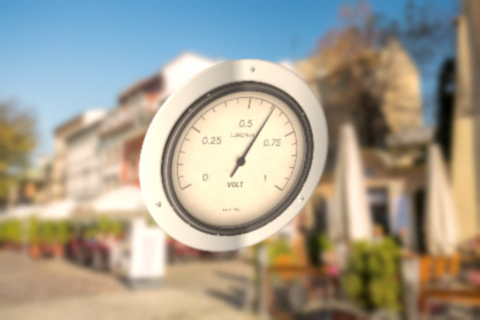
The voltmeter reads 0.6 V
